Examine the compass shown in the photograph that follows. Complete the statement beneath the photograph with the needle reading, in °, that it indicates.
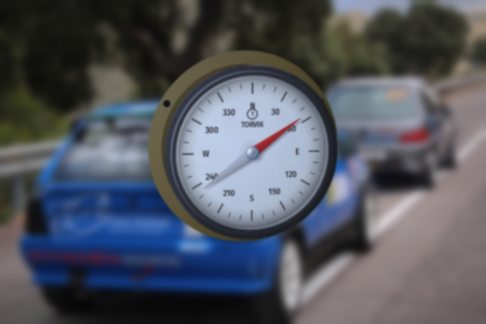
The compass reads 55 °
